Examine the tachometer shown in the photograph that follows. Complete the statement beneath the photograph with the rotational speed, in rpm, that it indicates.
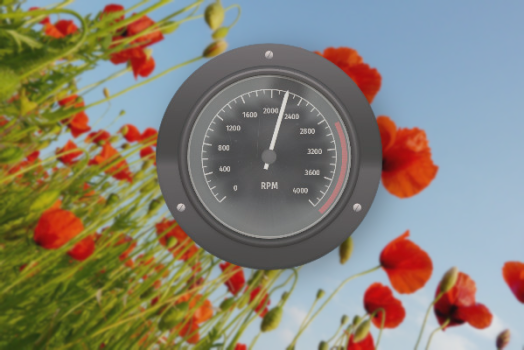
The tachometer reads 2200 rpm
